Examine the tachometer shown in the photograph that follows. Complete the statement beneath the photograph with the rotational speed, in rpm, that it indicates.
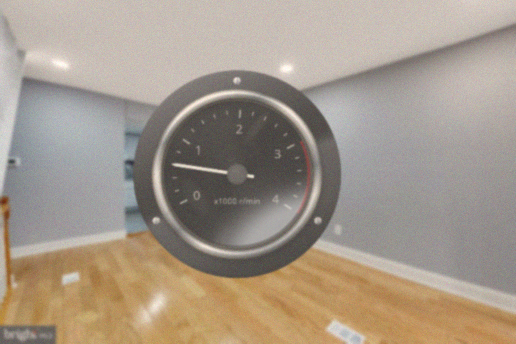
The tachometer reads 600 rpm
